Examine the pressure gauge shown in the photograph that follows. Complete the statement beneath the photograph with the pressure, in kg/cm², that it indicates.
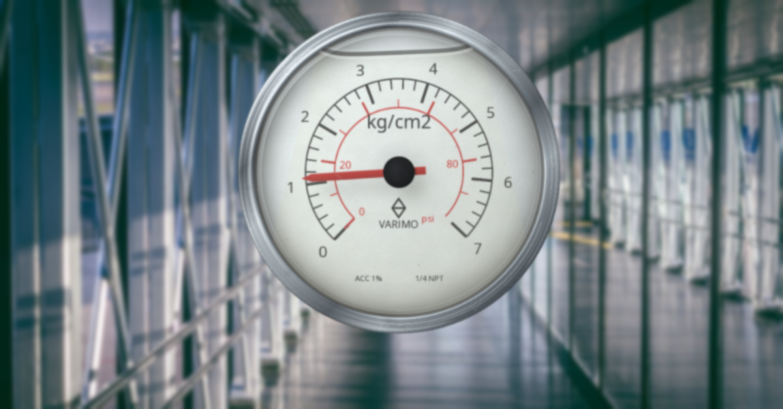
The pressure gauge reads 1.1 kg/cm²
